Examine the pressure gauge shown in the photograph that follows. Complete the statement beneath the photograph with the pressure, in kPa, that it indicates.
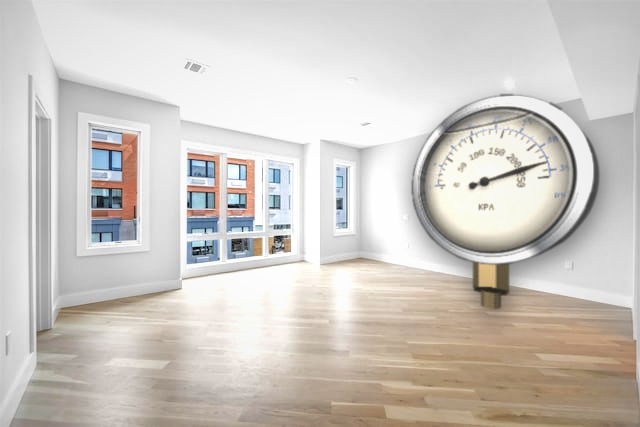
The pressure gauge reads 230 kPa
